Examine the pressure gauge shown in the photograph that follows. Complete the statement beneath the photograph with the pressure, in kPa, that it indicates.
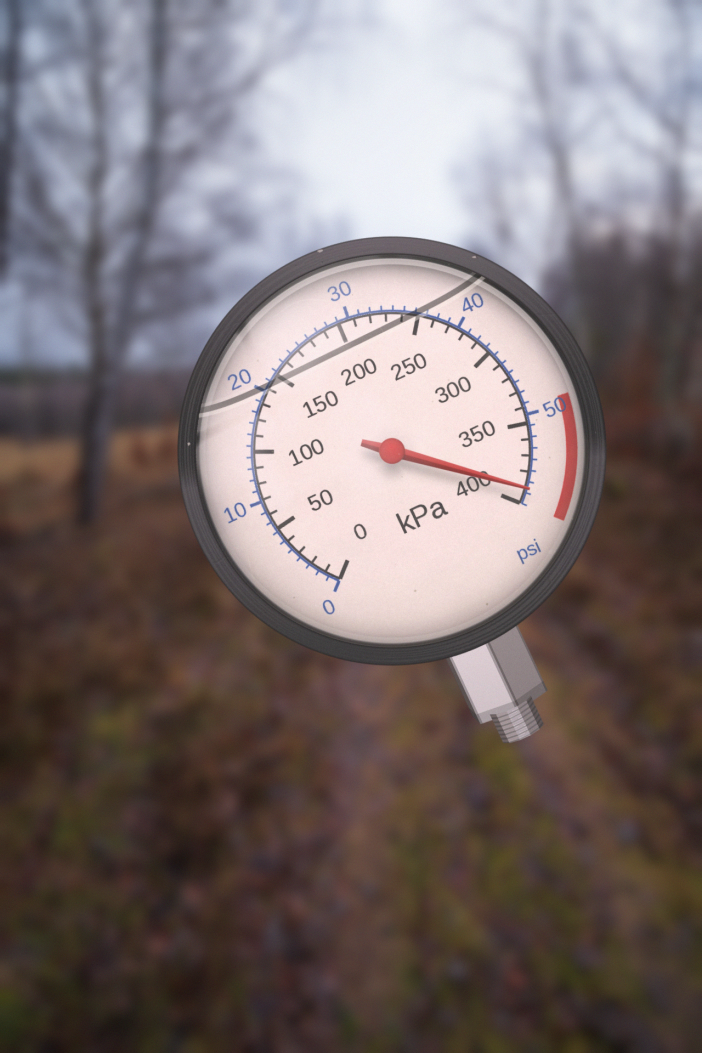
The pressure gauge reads 390 kPa
